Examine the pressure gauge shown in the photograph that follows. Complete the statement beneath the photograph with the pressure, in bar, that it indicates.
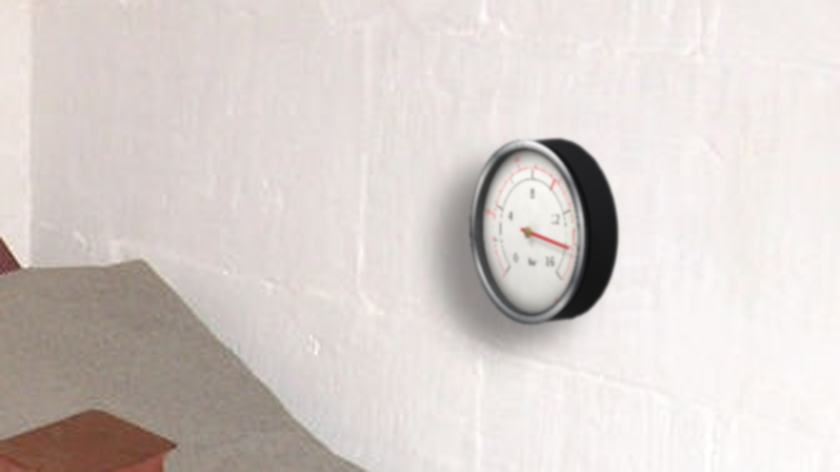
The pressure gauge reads 14 bar
